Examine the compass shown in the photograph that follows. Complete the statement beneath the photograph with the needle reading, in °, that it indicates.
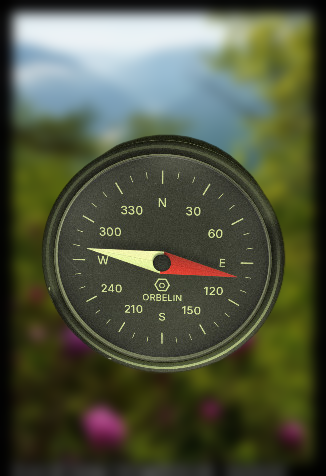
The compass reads 100 °
